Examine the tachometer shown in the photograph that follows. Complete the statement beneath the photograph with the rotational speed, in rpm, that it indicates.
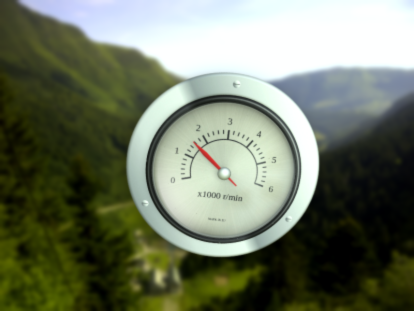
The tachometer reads 1600 rpm
